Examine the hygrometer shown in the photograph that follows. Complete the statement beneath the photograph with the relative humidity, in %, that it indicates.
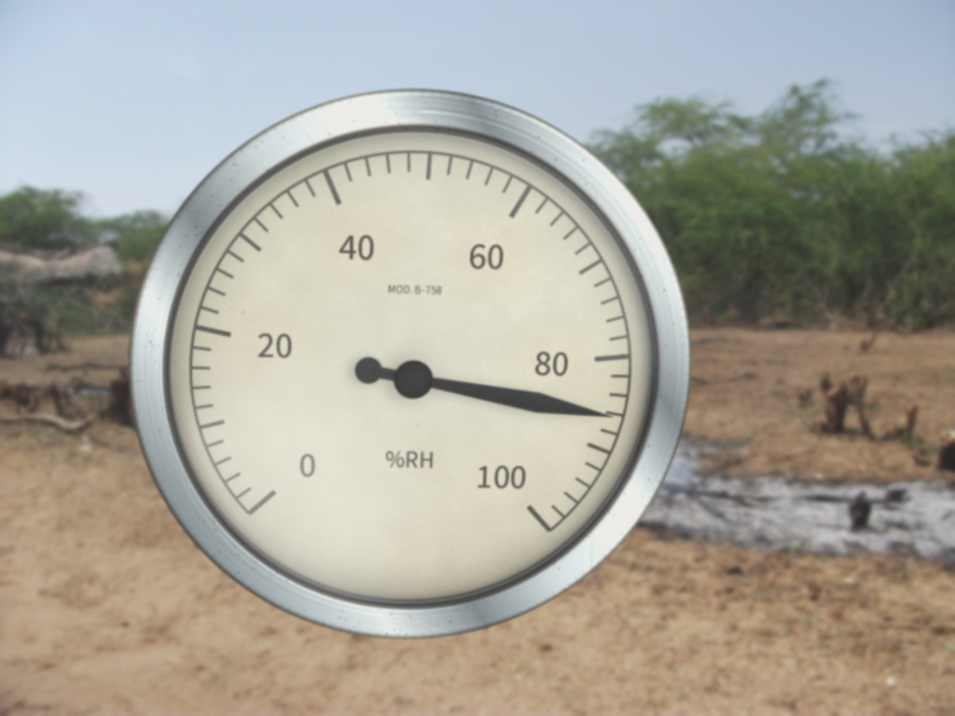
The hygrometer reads 86 %
